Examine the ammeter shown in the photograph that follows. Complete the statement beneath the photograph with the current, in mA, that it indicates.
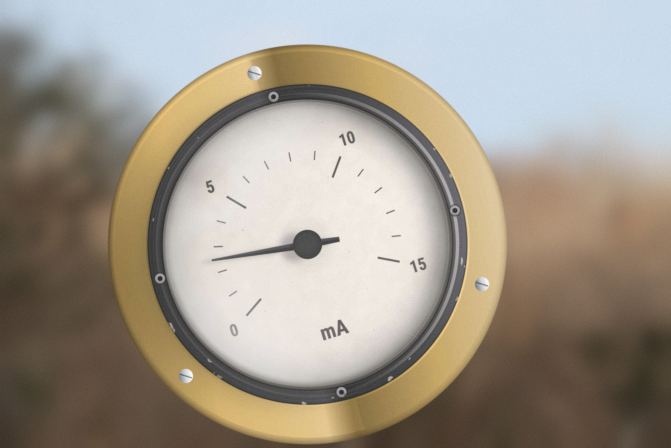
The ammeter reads 2.5 mA
